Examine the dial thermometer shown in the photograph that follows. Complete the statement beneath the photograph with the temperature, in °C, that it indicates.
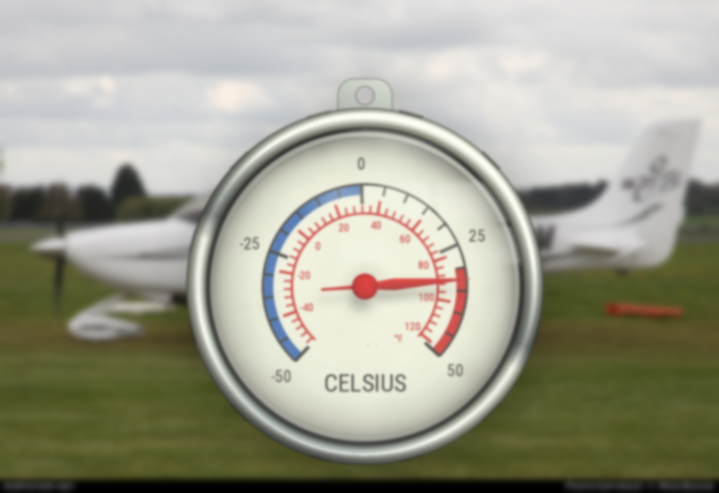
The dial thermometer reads 32.5 °C
